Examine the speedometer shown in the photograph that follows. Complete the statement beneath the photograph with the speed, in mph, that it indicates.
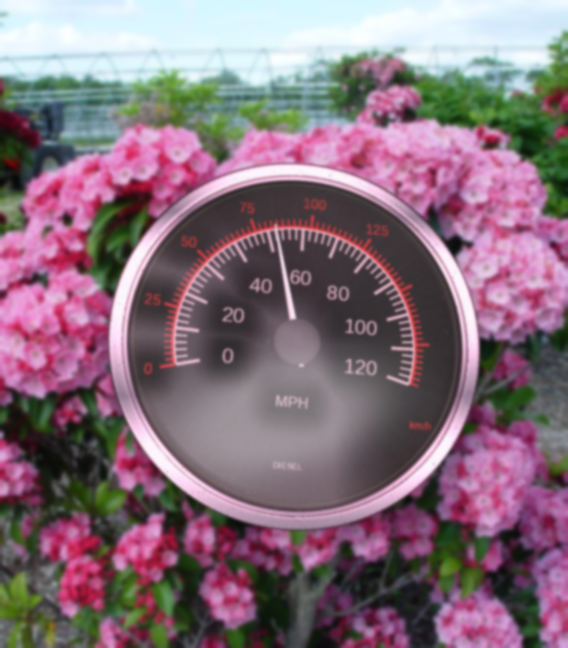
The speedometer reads 52 mph
